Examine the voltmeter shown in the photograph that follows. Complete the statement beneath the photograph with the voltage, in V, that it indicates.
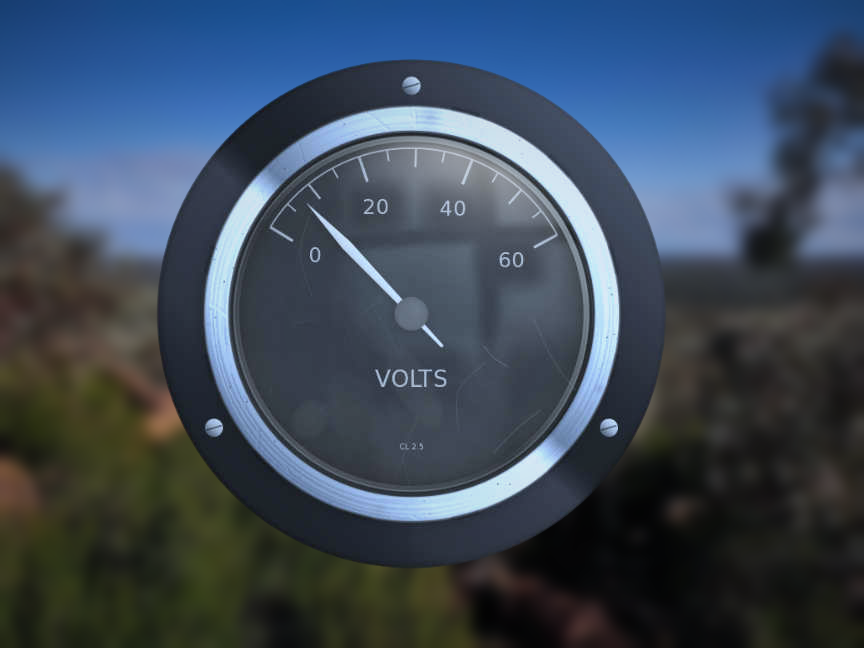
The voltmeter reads 7.5 V
